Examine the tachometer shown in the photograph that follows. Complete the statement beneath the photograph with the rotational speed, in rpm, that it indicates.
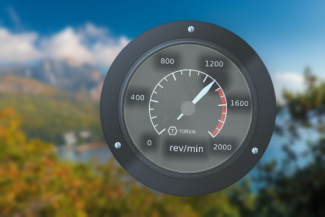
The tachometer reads 1300 rpm
